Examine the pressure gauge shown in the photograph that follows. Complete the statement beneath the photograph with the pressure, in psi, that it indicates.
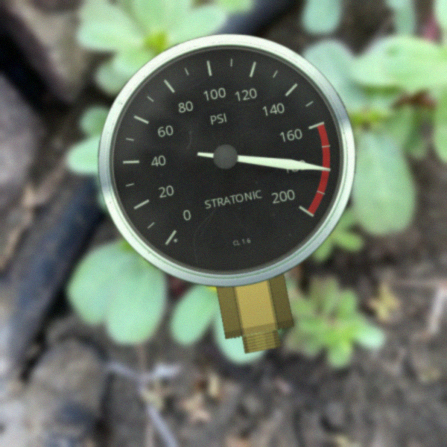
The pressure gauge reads 180 psi
